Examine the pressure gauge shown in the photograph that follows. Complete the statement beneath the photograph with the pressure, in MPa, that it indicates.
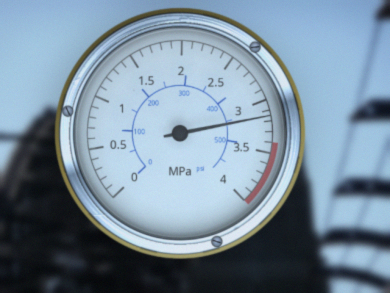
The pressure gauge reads 3.15 MPa
